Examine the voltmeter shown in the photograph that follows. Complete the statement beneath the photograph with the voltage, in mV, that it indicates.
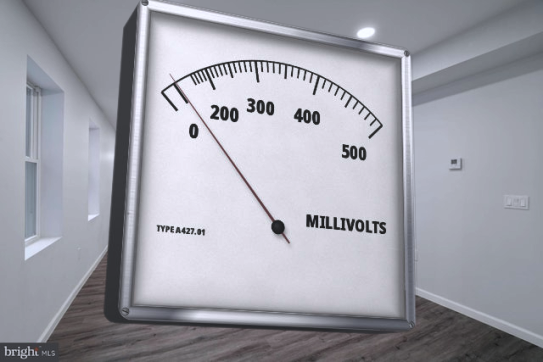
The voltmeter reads 100 mV
